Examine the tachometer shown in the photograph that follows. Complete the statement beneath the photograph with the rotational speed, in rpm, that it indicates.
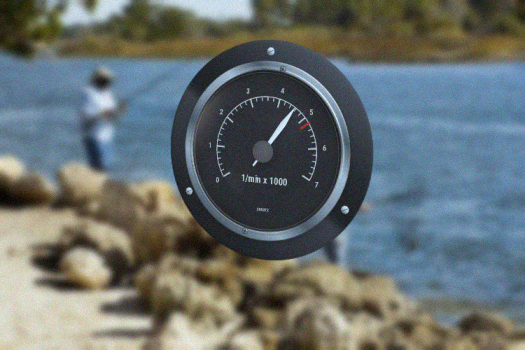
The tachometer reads 4600 rpm
